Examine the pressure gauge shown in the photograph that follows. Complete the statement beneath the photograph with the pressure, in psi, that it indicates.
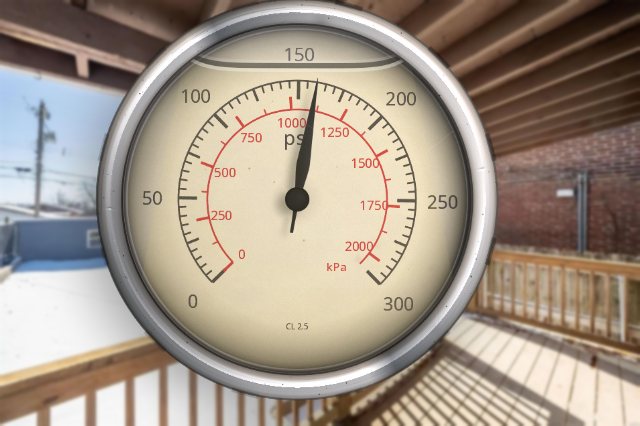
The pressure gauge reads 160 psi
